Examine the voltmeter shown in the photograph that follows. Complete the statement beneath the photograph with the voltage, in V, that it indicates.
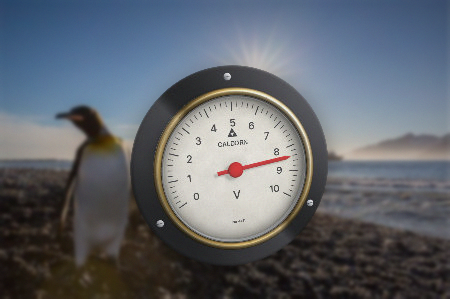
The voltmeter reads 8.4 V
